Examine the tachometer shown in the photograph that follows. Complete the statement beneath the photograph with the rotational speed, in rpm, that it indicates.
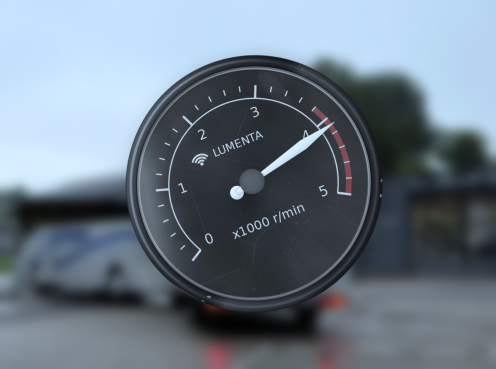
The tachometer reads 4100 rpm
